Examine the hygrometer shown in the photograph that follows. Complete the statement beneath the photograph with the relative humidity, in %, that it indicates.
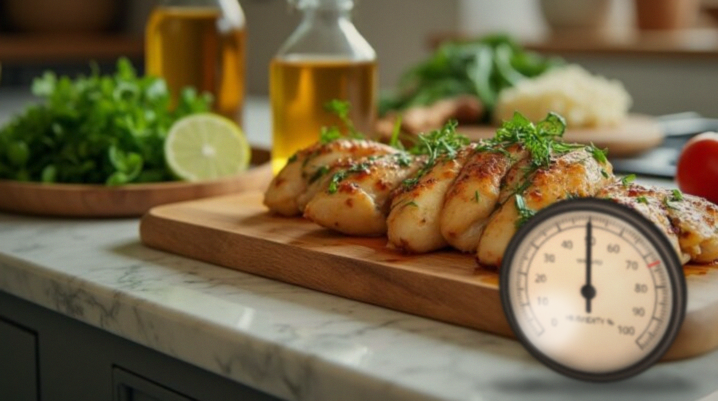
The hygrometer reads 50 %
